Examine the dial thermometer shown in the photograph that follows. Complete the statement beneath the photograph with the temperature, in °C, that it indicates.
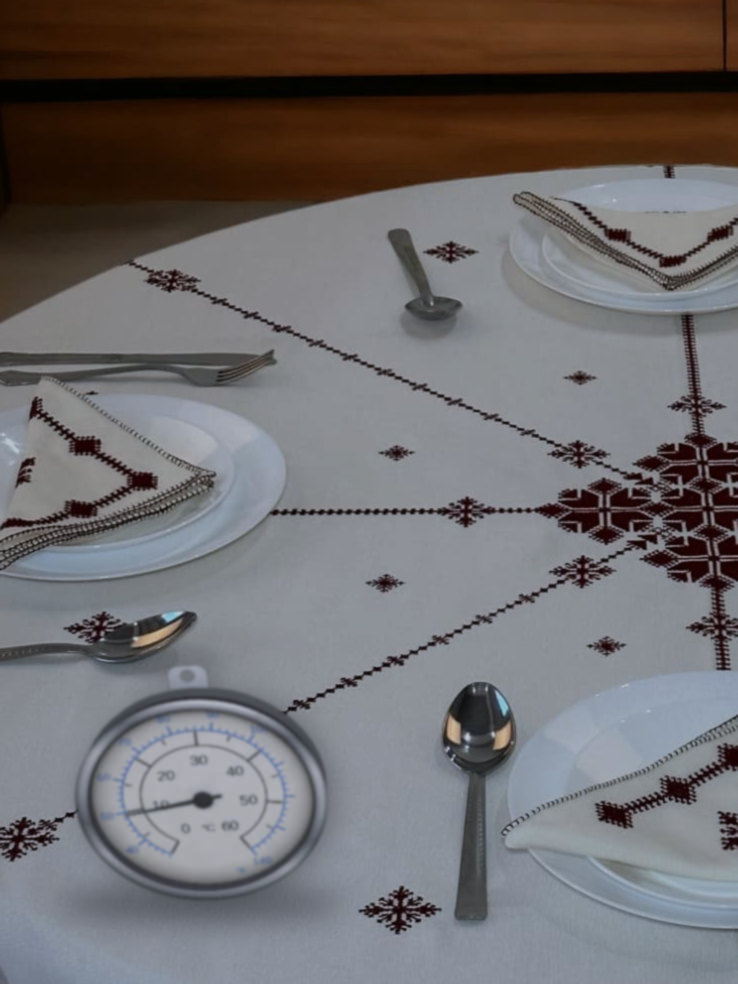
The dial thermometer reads 10 °C
